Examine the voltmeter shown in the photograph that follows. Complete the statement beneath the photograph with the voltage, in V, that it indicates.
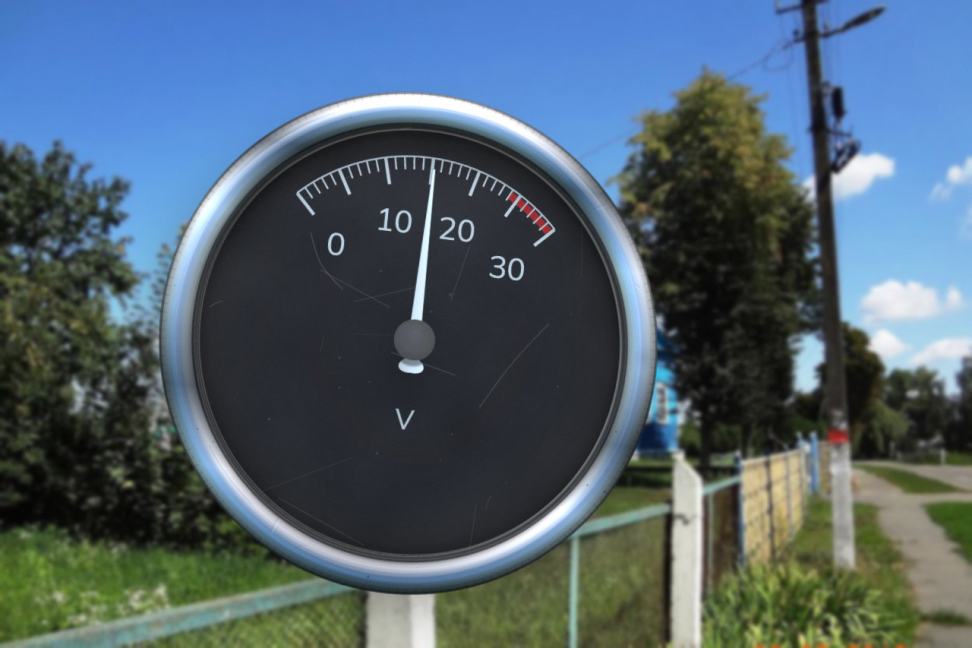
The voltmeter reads 15 V
